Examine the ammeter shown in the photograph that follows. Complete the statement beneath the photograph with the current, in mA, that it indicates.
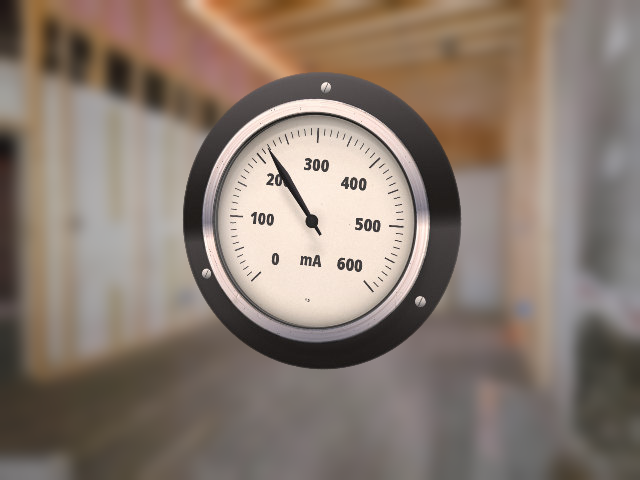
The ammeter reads 220 mA
